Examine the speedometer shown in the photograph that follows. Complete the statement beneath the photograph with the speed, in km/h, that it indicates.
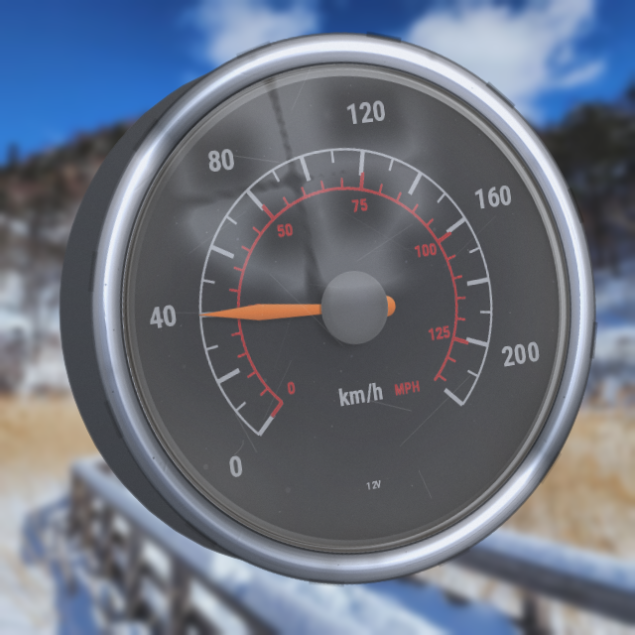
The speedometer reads 40 km/h
